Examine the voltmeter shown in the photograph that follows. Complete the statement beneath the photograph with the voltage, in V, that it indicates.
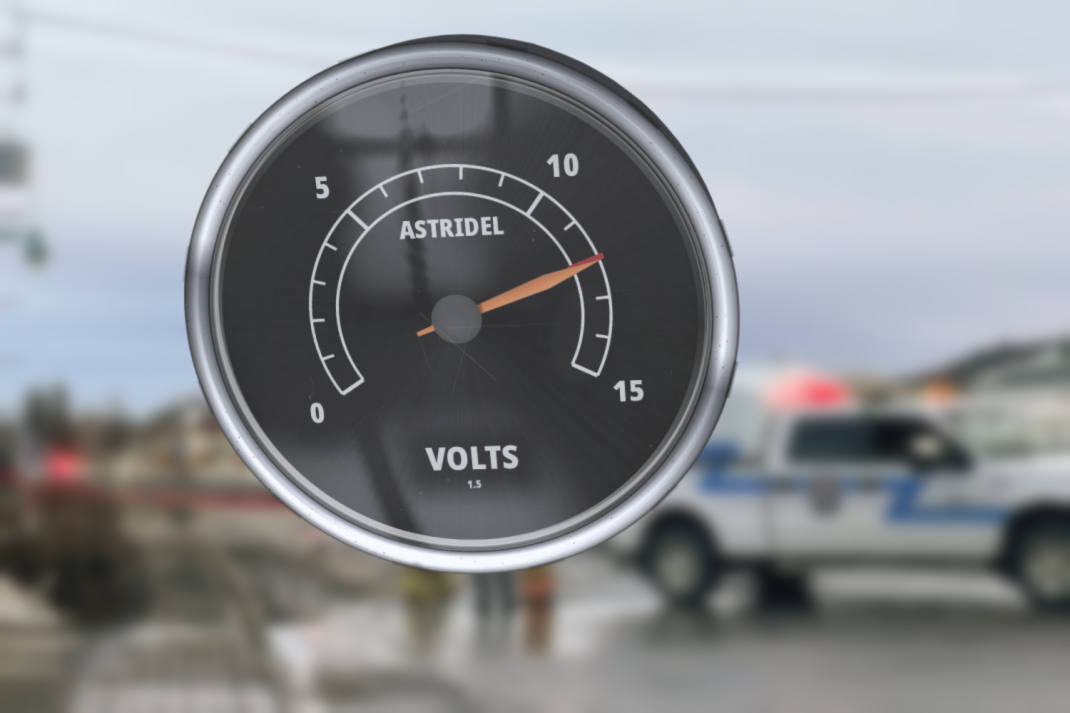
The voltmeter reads 12 V
